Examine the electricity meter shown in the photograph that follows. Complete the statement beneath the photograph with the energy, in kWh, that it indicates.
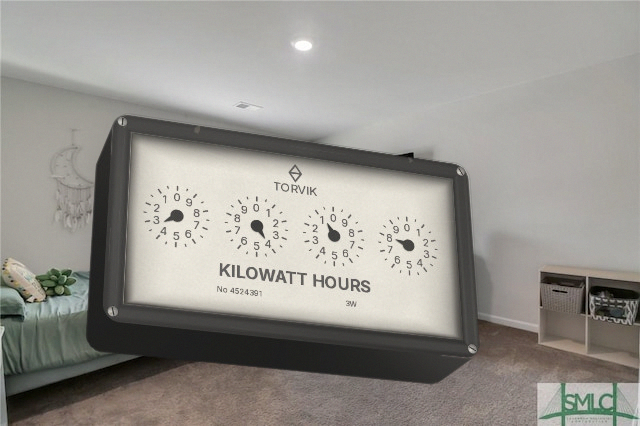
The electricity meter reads 3408 kWh
